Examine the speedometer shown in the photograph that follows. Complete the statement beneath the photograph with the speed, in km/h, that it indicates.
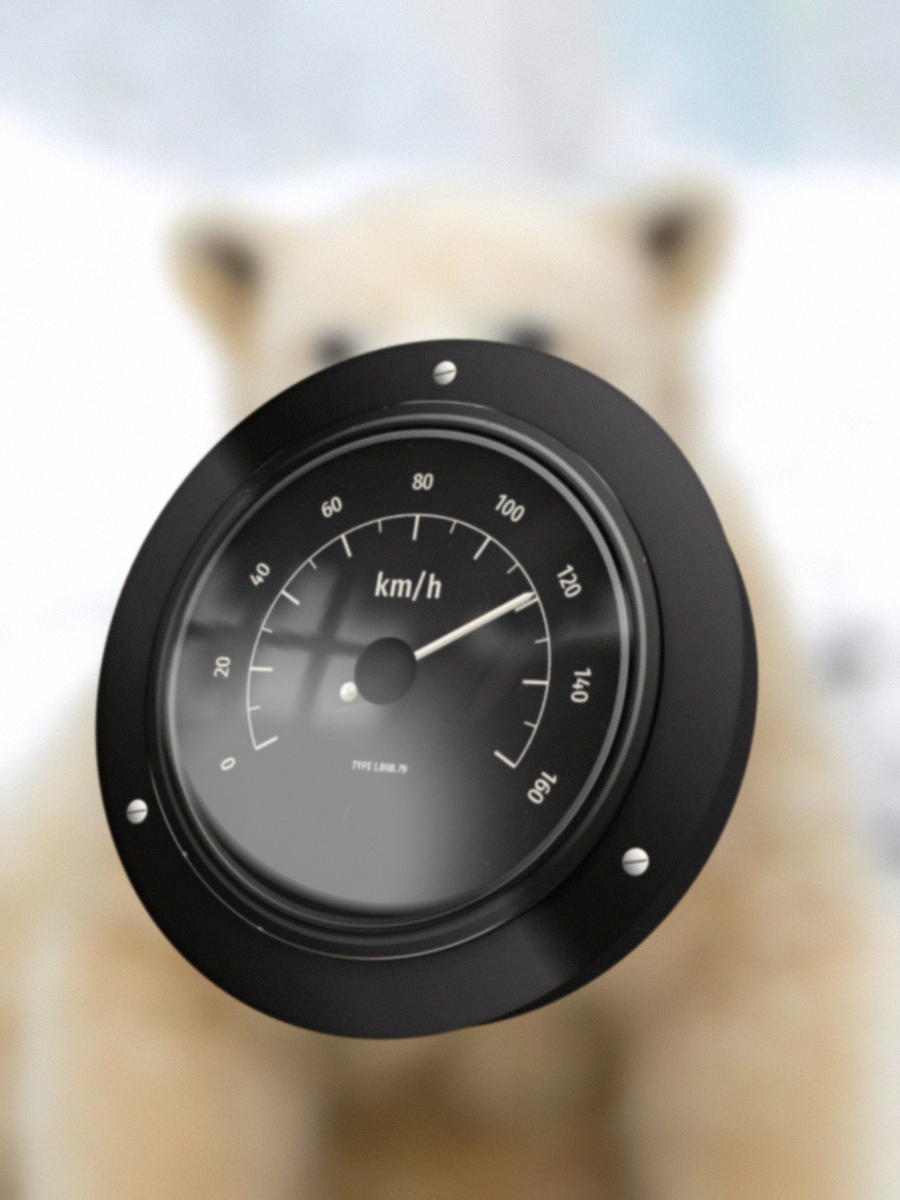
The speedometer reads 120 km/h
